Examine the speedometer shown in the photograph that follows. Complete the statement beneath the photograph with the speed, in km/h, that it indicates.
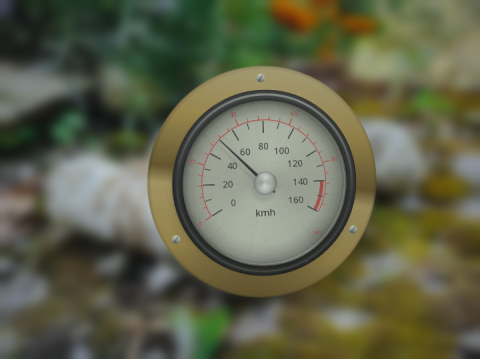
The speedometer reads 50 km/h
